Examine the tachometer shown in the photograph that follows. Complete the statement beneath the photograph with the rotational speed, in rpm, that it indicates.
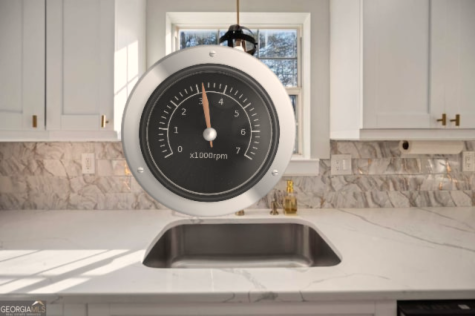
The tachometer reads 3200 rpm
